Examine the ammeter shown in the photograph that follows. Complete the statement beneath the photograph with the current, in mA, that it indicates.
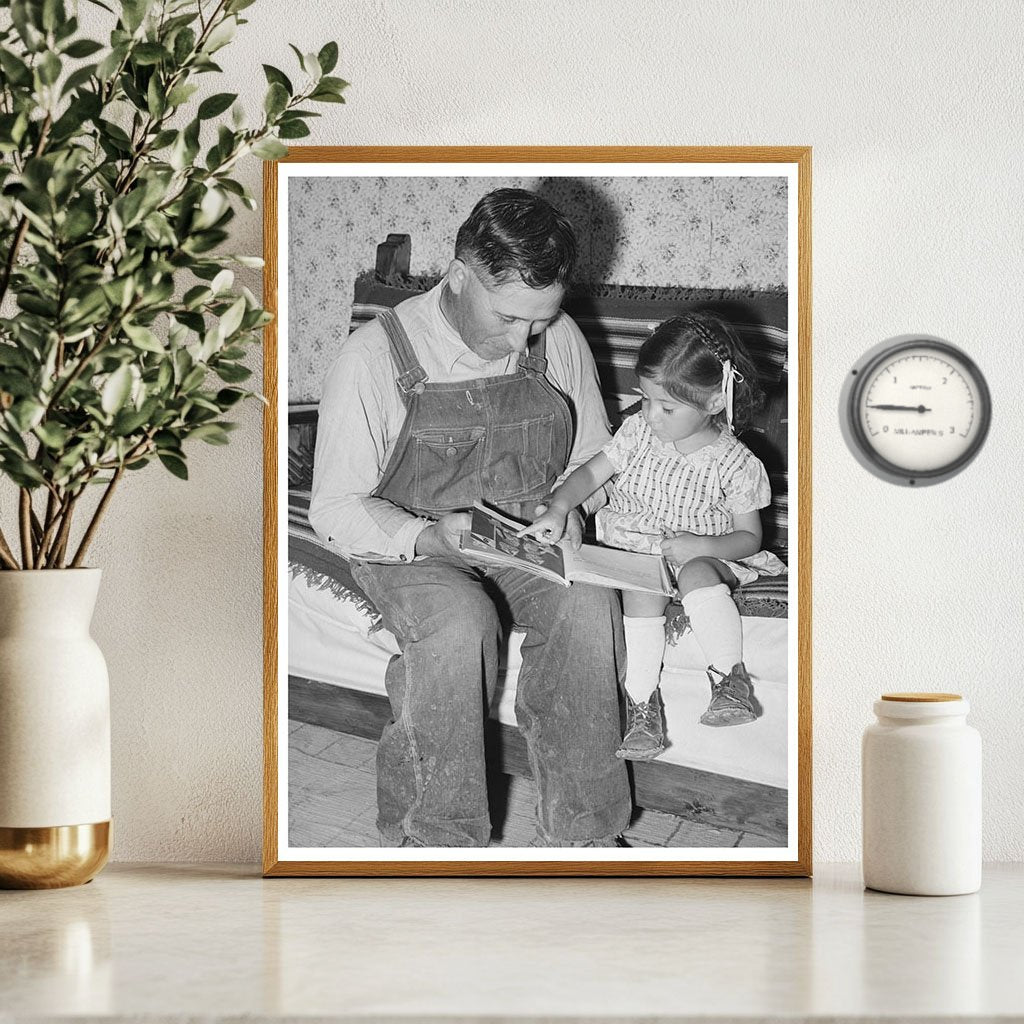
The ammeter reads 0.4 mA
